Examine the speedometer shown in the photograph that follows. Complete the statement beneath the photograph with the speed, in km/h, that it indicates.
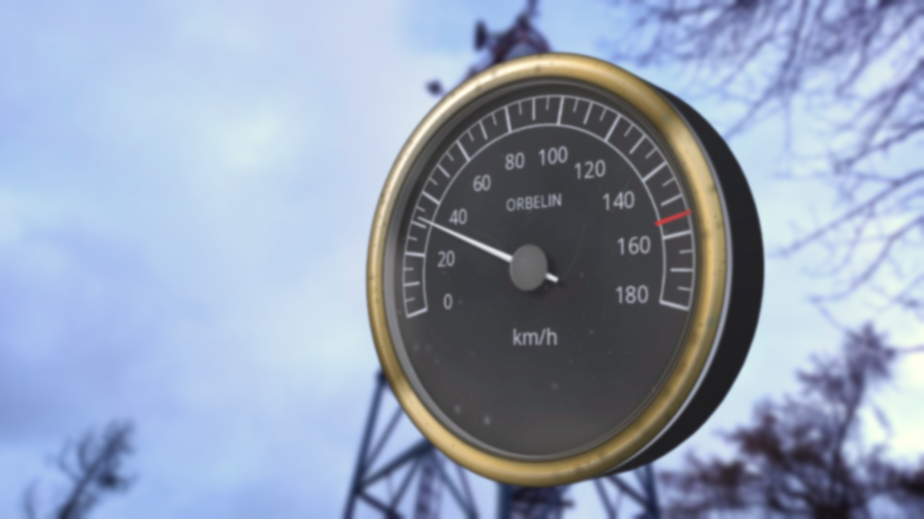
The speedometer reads 32.5 km/h
